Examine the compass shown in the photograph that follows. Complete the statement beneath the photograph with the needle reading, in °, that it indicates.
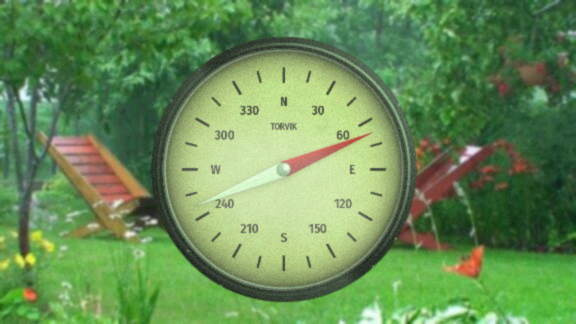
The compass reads 67.5 °
